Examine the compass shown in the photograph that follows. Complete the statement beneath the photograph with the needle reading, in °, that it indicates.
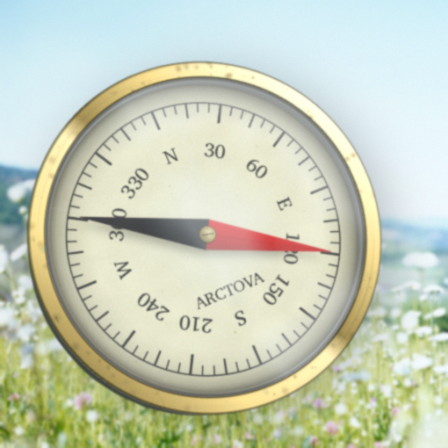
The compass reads 120 °
